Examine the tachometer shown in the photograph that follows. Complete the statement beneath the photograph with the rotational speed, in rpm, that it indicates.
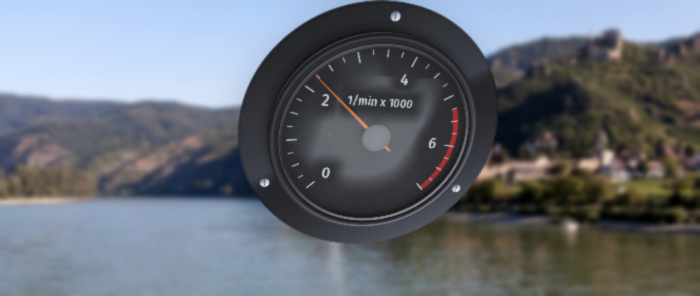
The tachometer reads 2250 rpm
